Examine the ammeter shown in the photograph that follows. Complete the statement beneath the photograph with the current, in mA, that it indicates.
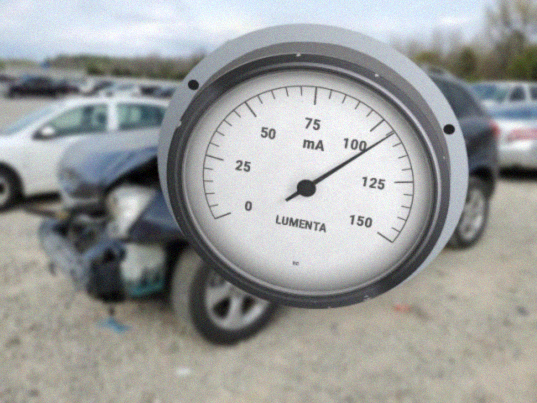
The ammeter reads 105 mA
